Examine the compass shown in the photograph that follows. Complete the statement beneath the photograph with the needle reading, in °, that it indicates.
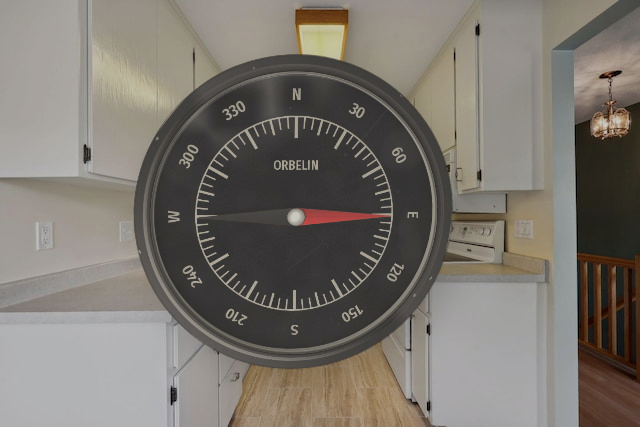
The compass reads 90 °
